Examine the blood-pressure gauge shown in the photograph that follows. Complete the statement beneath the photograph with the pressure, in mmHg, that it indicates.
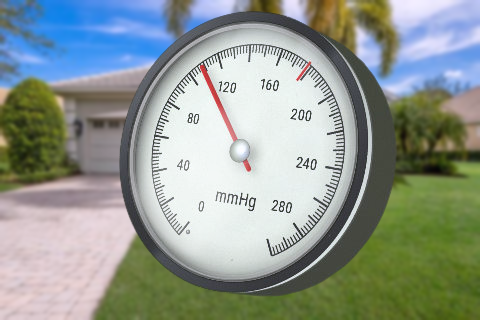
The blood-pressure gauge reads 110 mmHg
